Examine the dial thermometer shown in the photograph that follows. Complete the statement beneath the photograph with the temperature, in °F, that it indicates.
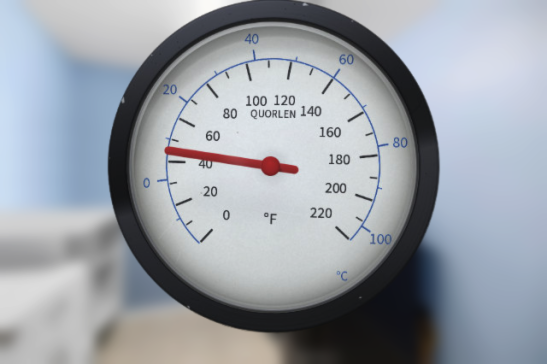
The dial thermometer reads 45 °F
